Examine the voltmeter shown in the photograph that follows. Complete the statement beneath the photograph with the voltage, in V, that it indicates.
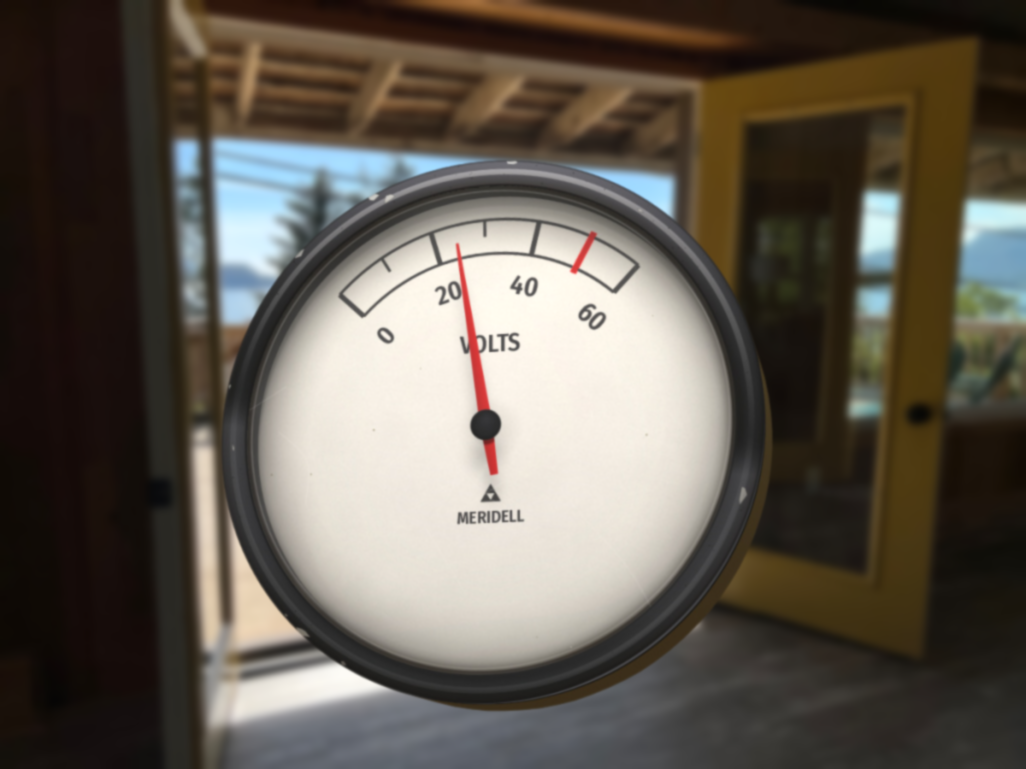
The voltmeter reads 25 V
